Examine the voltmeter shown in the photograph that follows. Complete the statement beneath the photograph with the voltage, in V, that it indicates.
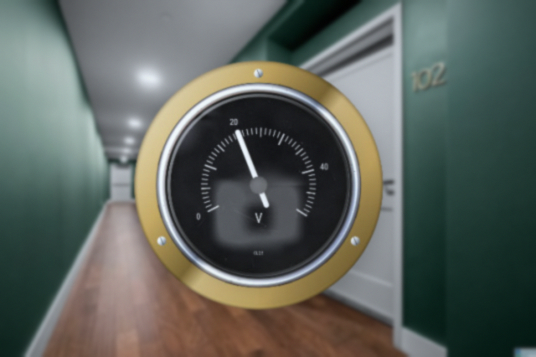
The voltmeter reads 20 V
